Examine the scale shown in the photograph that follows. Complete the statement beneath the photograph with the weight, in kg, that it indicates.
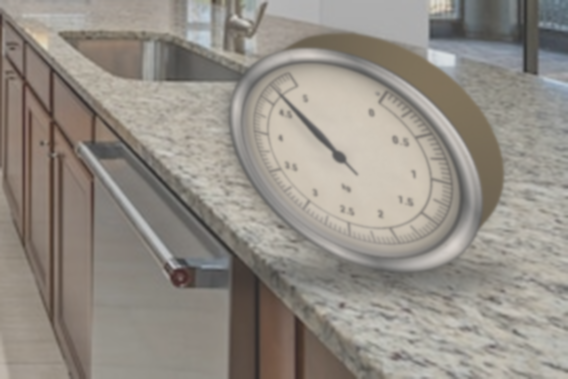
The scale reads 4.75 kg
